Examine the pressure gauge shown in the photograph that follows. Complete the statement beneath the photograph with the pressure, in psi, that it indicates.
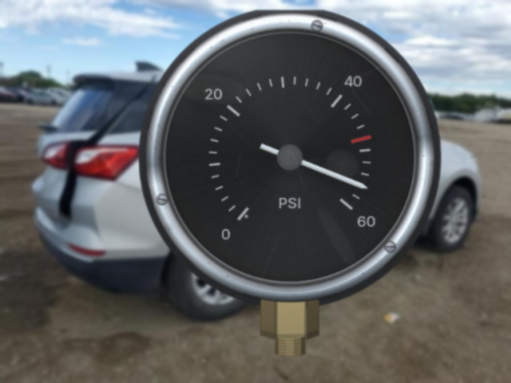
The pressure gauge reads 56 psi
